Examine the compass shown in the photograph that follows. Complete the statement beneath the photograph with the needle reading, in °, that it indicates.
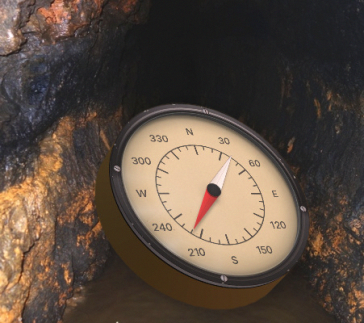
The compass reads 220 °
